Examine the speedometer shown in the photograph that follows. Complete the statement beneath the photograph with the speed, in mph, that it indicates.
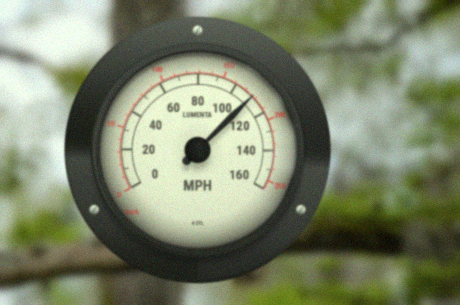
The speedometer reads 110 mph
